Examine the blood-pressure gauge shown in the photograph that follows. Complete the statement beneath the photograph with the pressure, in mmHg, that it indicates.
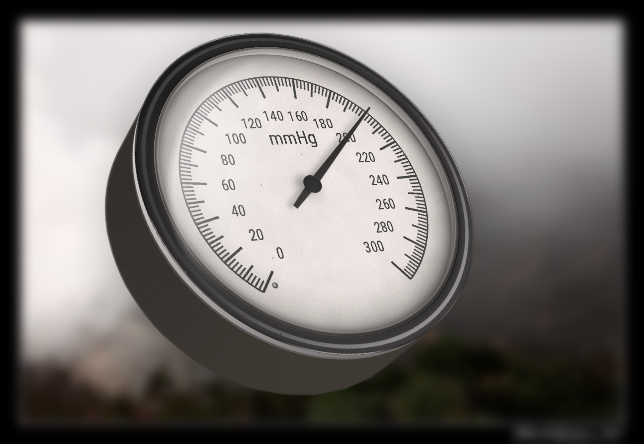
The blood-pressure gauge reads 200 mmHg
